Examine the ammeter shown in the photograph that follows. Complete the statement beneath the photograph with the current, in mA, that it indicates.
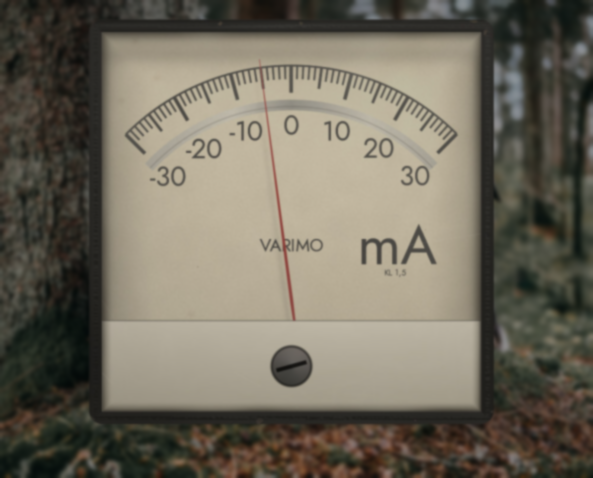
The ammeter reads -5 mA
